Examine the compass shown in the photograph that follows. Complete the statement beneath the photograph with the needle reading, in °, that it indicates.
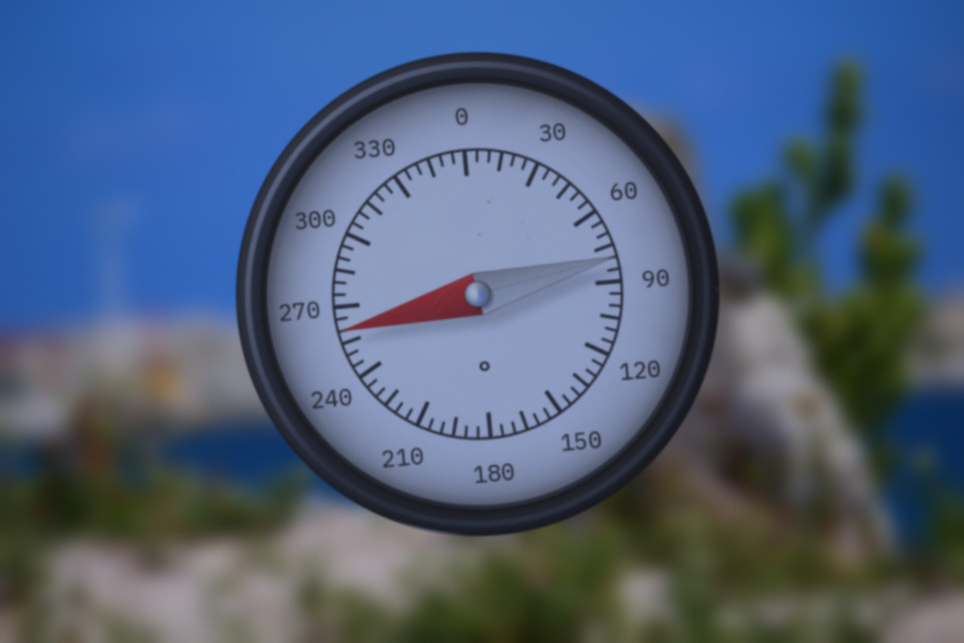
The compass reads 260 °
